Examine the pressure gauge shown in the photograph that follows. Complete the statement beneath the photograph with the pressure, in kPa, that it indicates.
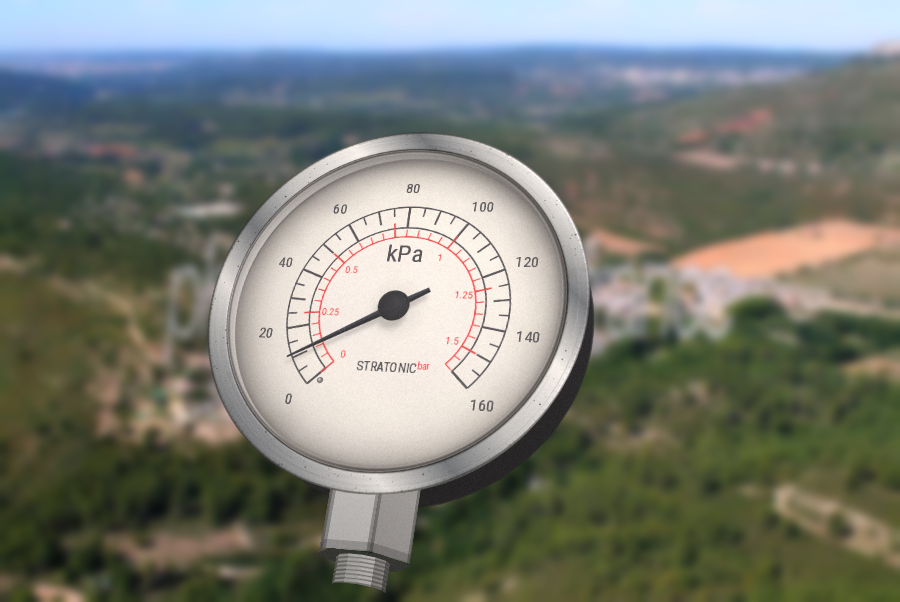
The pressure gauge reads 10 kPa
